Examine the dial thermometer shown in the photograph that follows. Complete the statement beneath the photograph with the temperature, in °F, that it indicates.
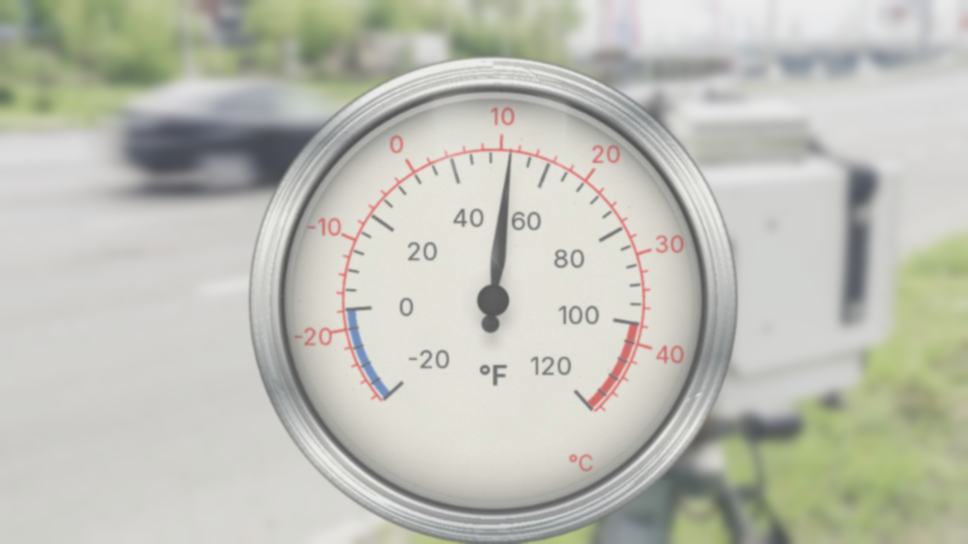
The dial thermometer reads 52 °F
